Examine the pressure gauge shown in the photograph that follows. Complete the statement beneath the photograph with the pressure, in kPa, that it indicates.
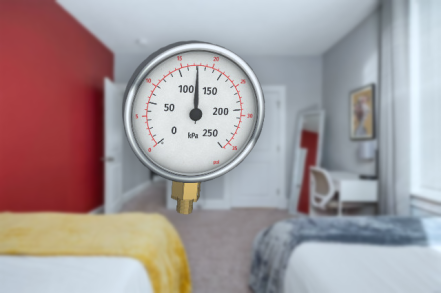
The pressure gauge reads 120 kPa
